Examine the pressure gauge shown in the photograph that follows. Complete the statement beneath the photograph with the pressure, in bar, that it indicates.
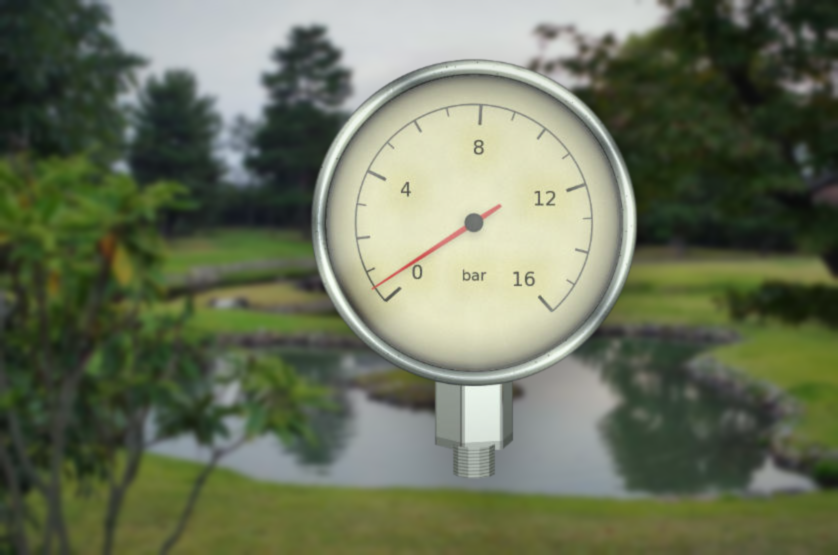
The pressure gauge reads 0.5 bar
